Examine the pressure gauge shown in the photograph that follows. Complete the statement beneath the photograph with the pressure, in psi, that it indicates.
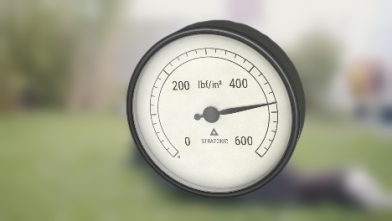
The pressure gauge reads 480 psi
